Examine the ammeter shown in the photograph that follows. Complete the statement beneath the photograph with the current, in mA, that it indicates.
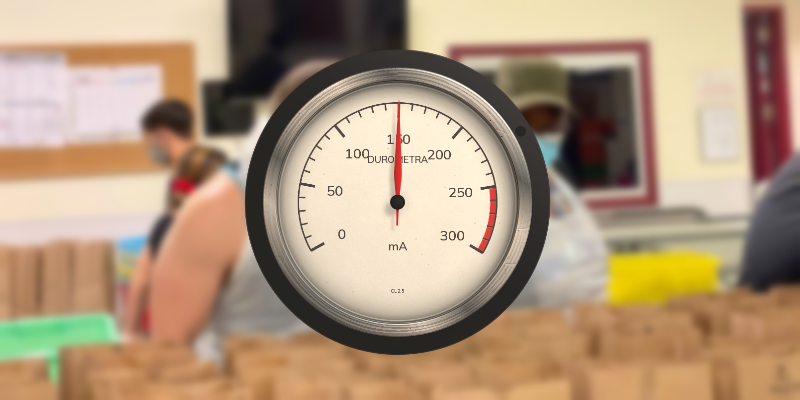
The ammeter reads 150 mA
